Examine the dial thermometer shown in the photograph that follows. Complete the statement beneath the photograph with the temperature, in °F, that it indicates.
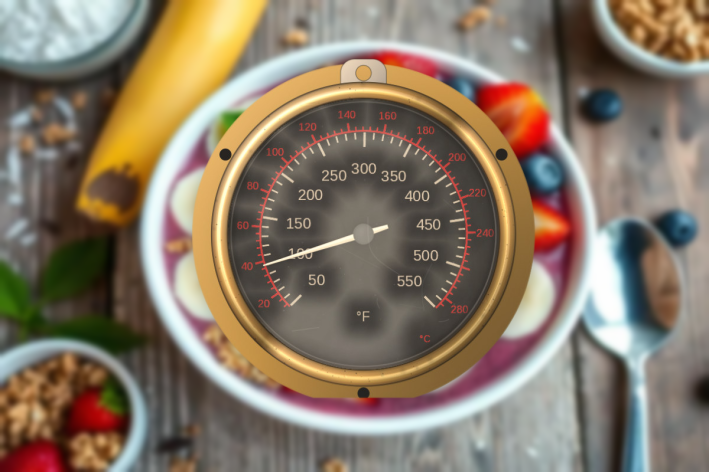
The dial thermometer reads 100 °F
